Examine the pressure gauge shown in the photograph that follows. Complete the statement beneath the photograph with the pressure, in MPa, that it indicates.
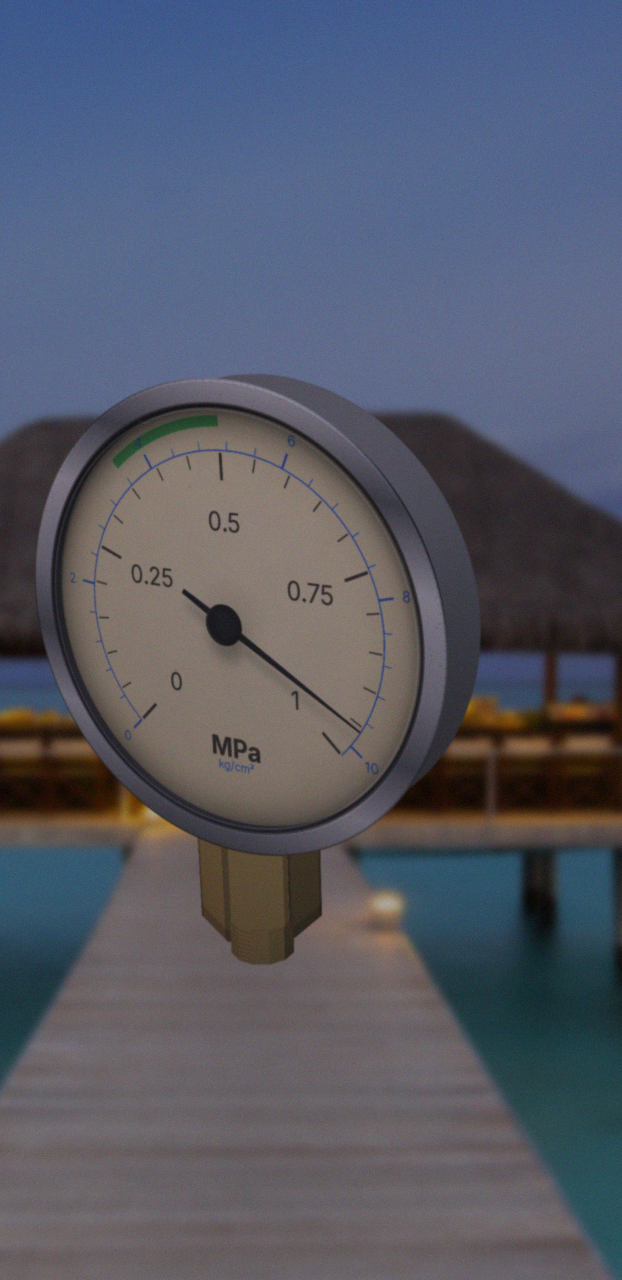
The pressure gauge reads 0.95 MPa
